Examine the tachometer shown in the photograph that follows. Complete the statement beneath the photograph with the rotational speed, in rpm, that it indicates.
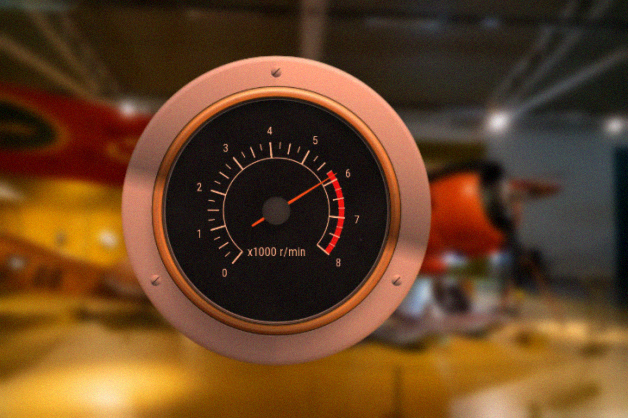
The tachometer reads 5875 rpm
